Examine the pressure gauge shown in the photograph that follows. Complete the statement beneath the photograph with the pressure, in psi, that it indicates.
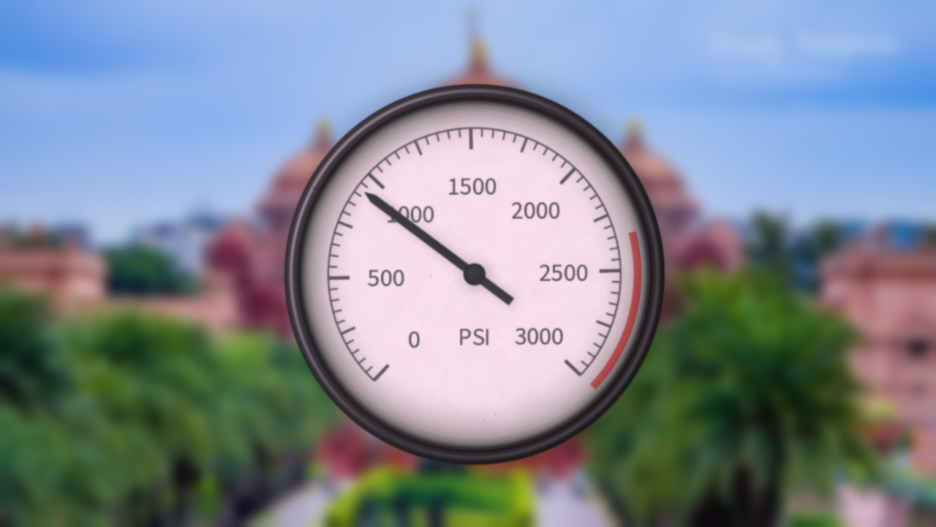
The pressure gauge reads 925 psi
